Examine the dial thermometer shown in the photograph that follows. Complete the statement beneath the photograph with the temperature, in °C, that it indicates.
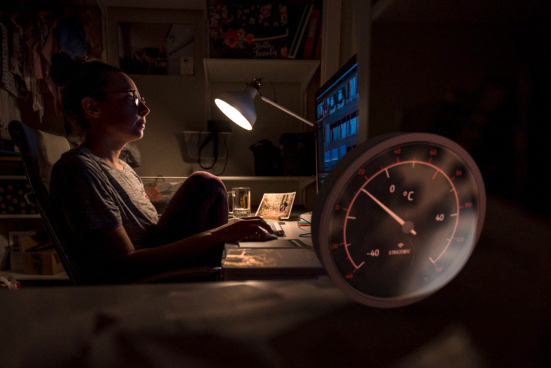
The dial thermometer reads -10 °C
